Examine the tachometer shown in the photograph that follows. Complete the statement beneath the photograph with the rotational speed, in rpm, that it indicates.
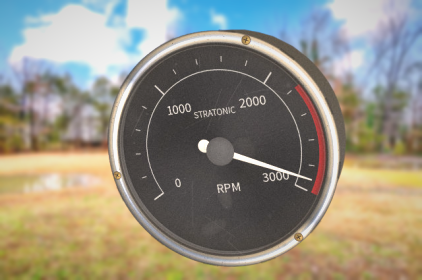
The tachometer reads 2900 rpm
